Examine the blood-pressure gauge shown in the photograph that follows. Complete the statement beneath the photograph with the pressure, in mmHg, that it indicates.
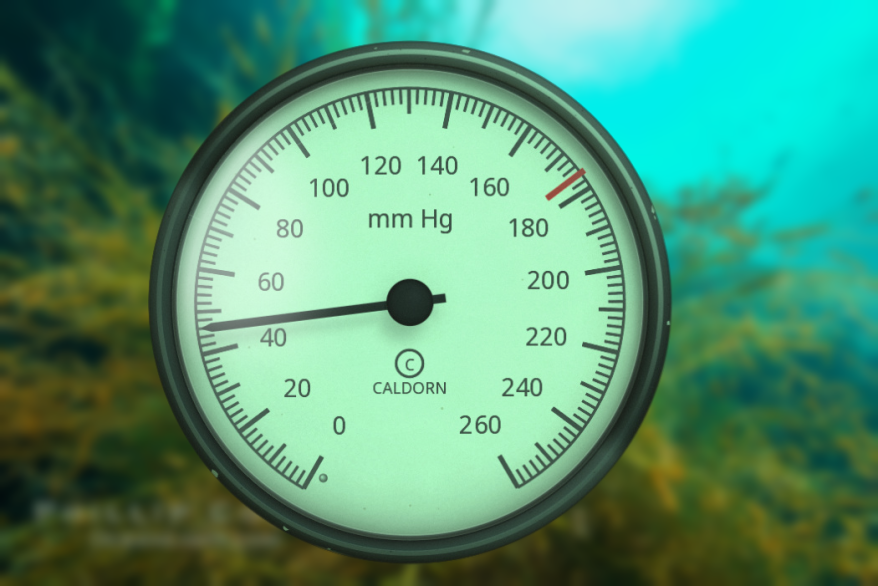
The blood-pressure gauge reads 46 mmHg
